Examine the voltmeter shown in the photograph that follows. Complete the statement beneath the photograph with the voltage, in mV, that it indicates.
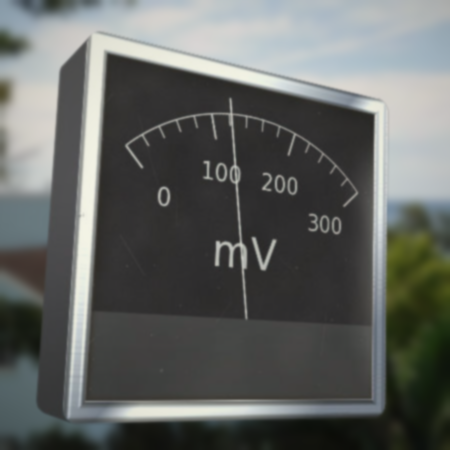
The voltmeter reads 120 mV
